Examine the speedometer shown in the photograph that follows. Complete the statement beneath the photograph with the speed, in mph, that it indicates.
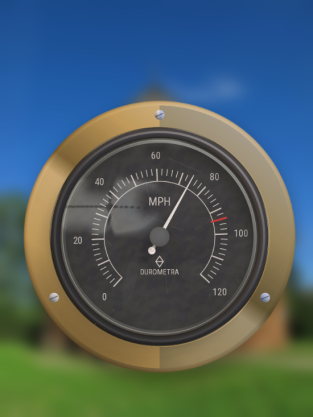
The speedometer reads 74 mph
